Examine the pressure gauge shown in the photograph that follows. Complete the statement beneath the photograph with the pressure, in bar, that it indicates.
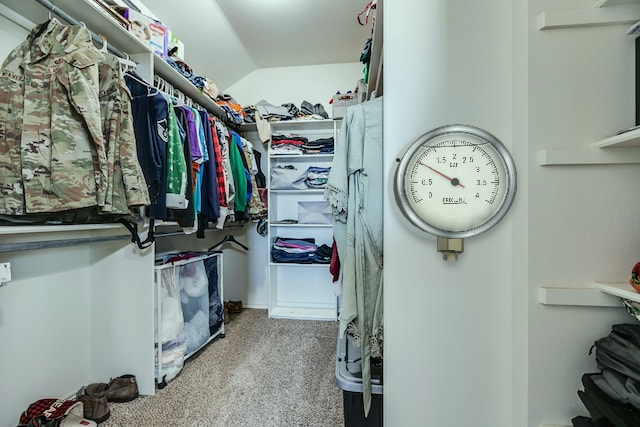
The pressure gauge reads 1 bar
